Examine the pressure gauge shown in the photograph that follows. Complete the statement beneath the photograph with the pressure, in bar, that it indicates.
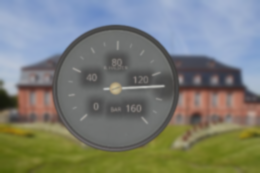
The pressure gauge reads 130 bar
